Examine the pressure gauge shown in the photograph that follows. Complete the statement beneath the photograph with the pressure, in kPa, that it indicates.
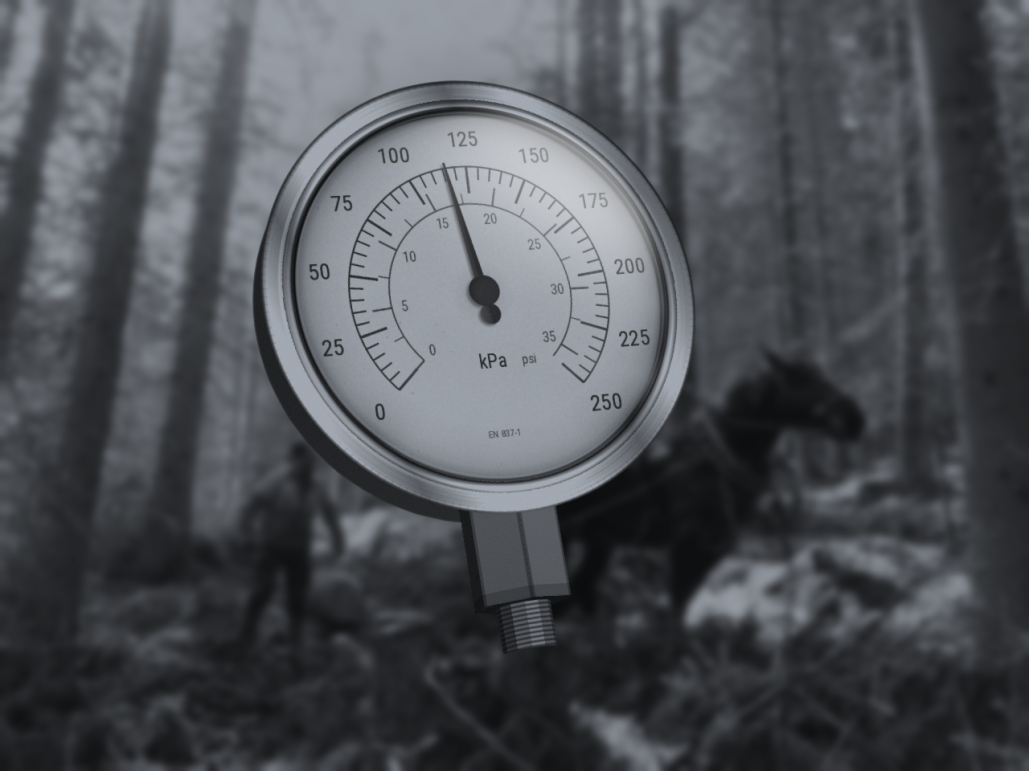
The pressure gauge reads 115 kPa
